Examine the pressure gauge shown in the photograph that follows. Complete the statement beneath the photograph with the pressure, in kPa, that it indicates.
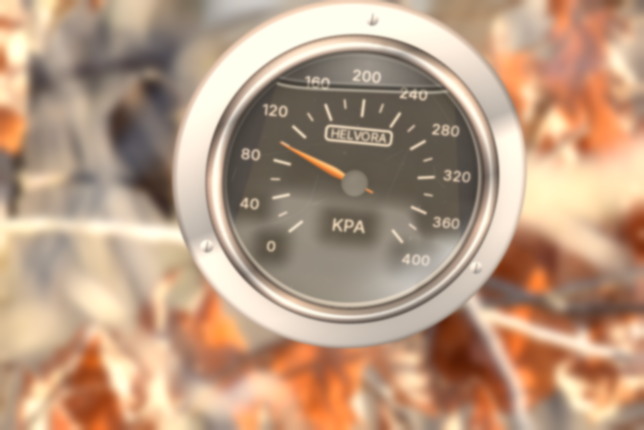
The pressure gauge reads 100 kPa
